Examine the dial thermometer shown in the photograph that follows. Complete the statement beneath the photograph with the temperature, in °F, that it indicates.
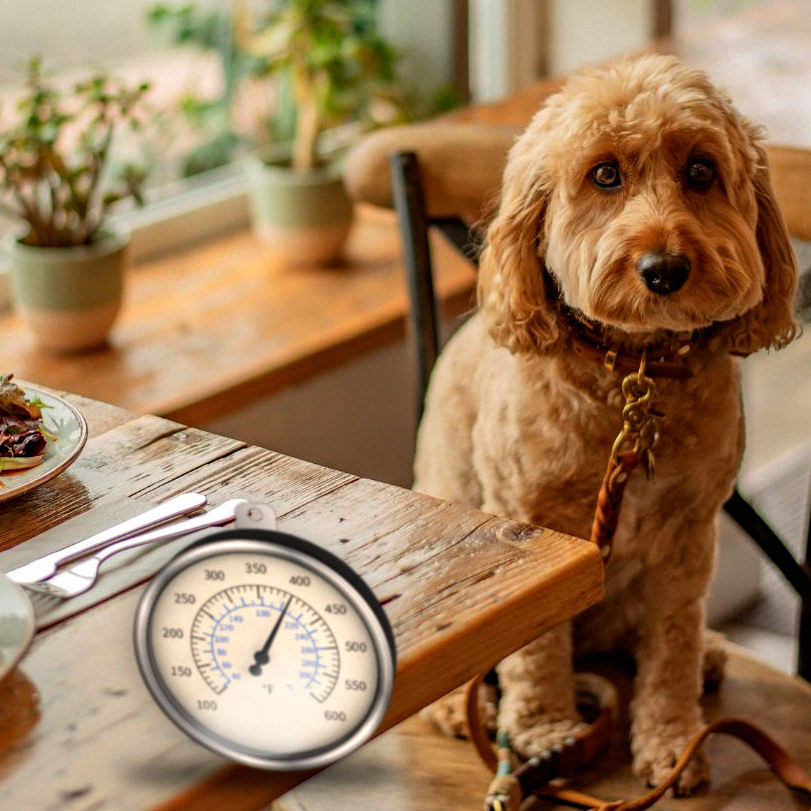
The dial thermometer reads 400 °F
